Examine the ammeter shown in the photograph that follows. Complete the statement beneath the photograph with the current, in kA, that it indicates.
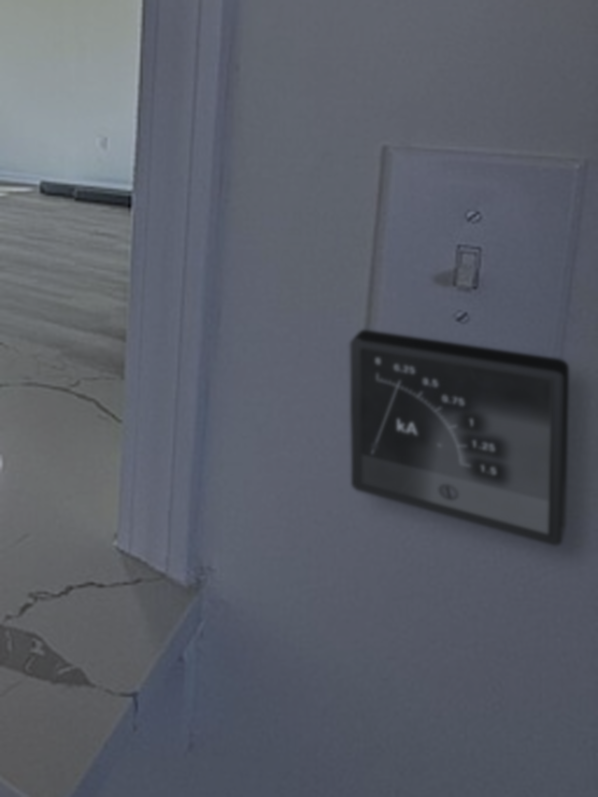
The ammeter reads 0.25 kA
